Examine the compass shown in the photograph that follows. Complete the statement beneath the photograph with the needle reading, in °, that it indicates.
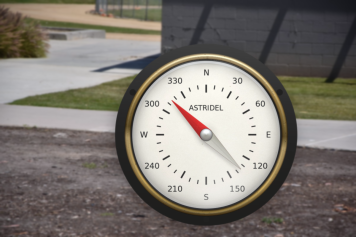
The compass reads 315 °
